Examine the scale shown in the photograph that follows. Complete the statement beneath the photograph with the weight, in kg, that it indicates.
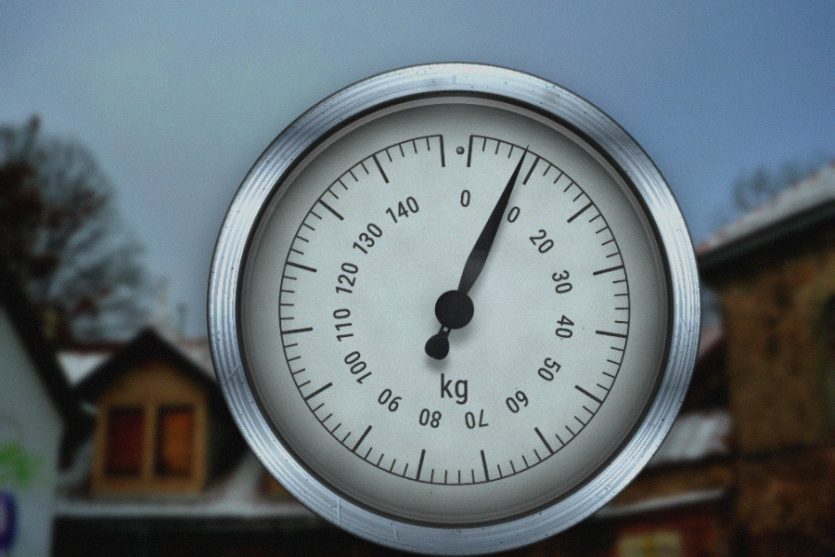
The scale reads 8 kg
